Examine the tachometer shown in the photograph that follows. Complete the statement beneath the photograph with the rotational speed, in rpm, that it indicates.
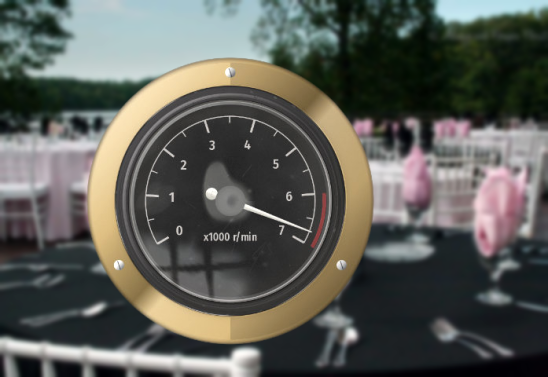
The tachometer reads 6750 rpm
